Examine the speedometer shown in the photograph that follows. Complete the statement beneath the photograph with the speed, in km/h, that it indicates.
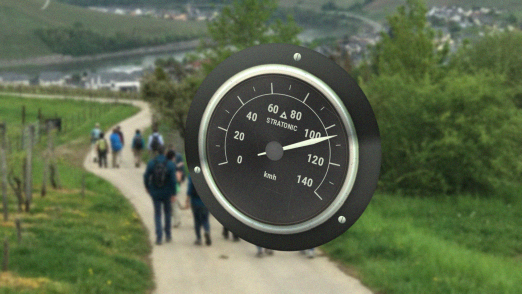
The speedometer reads 105 km/h
